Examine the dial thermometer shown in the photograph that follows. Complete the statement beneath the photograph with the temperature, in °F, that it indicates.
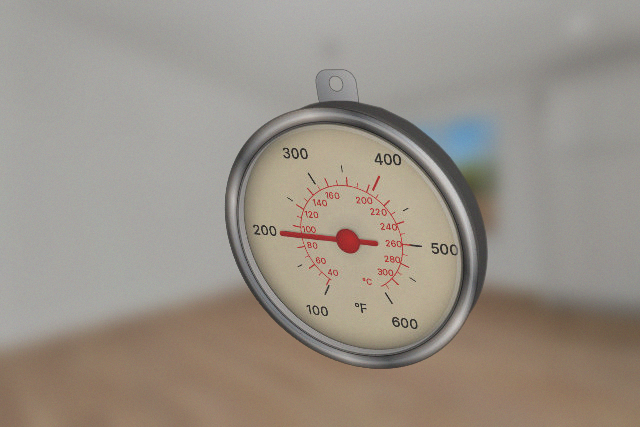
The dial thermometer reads 200 °F
